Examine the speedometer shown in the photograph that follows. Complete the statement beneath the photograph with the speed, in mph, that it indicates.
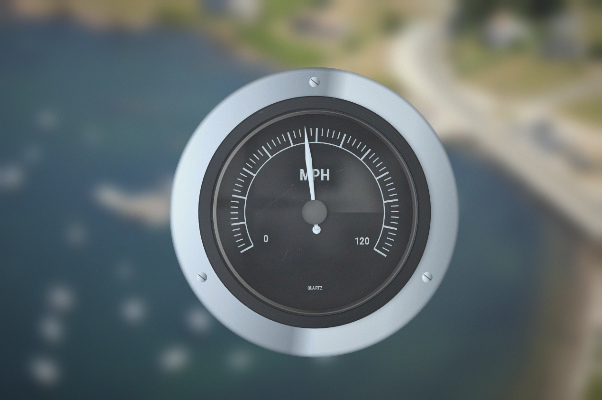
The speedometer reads 56 mph
